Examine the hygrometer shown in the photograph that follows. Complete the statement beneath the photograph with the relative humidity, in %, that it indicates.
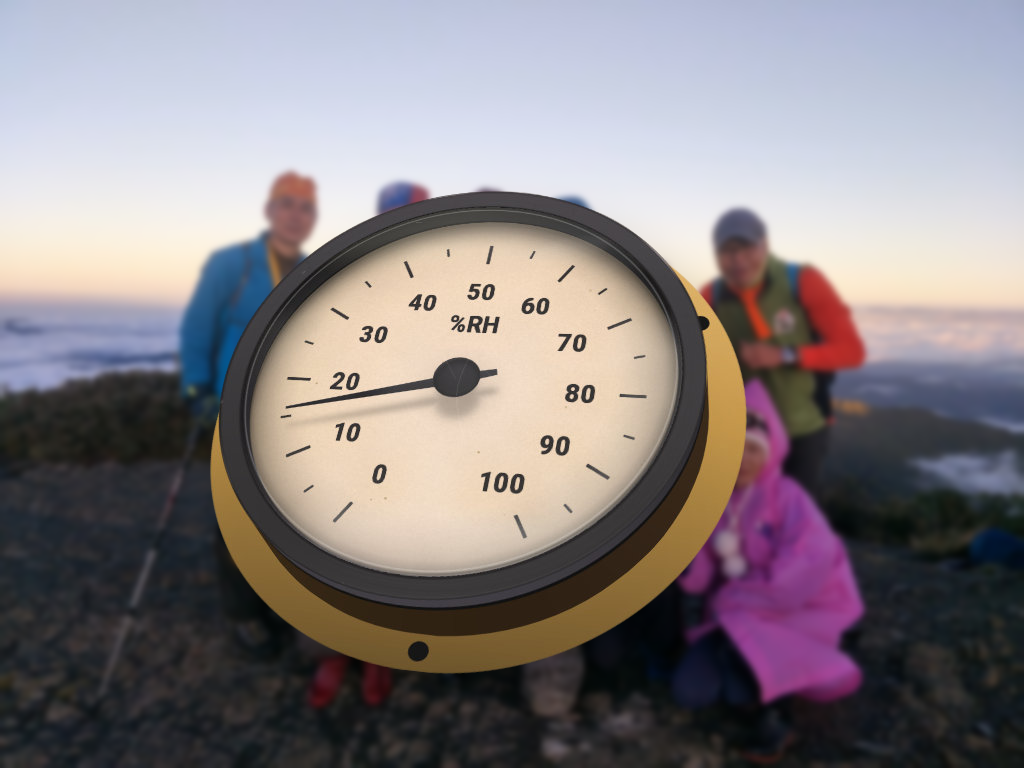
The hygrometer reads 15 %
